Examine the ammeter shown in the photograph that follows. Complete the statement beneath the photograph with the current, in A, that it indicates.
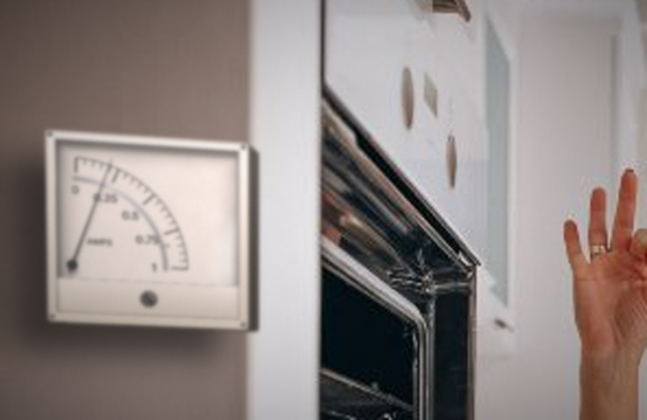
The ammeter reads 0.2 A
